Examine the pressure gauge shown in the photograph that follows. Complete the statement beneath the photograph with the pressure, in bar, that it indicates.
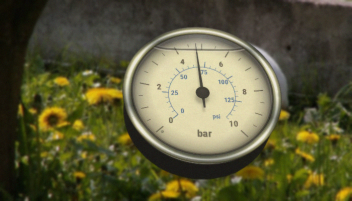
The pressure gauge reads 4.75 bar
